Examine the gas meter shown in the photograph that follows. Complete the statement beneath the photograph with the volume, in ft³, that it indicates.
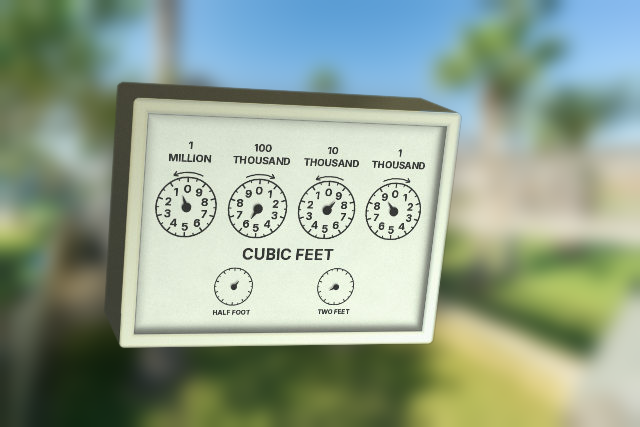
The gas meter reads 58900 ft³
